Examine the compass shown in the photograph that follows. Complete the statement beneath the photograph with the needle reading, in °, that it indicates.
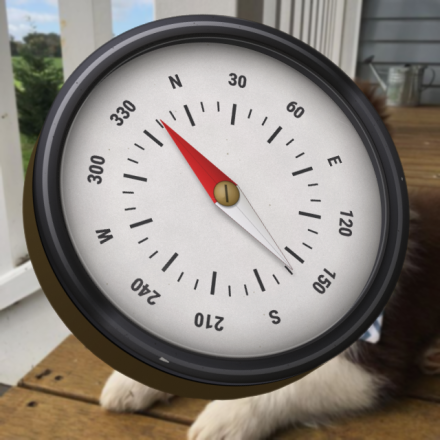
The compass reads 340 °
